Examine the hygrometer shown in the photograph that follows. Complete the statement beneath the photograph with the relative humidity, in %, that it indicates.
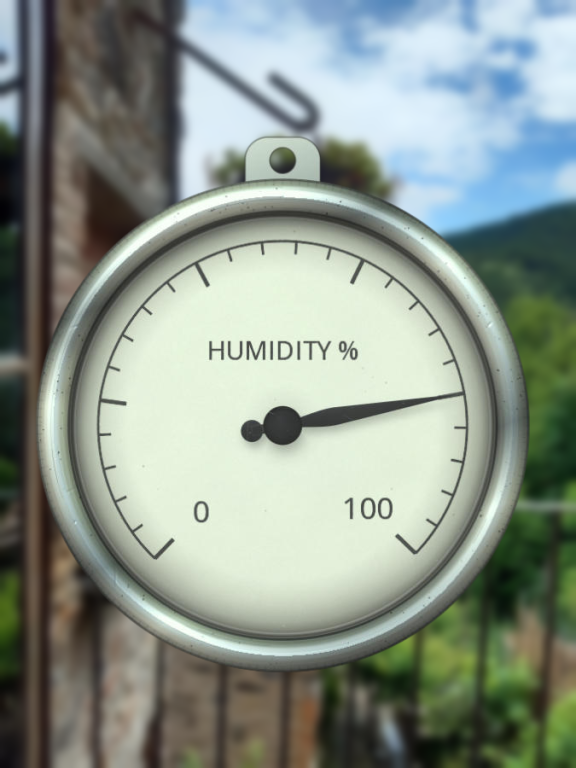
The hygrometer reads 80 %
